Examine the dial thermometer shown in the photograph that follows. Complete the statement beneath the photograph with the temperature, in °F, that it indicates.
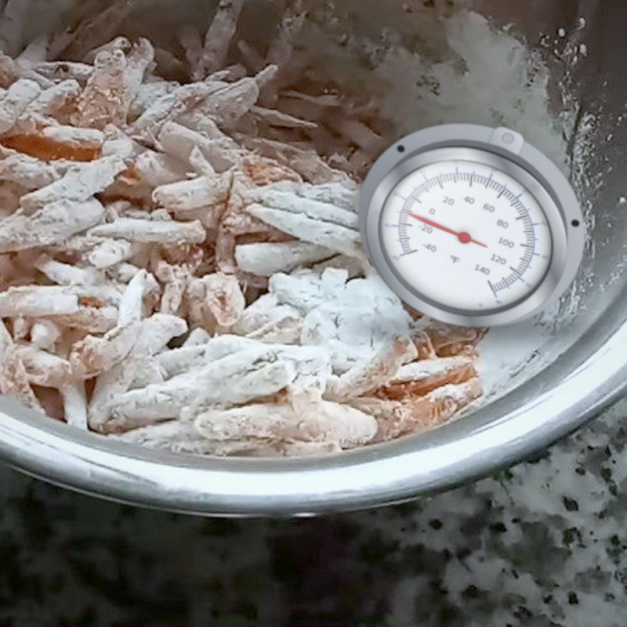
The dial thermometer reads -10 °F
